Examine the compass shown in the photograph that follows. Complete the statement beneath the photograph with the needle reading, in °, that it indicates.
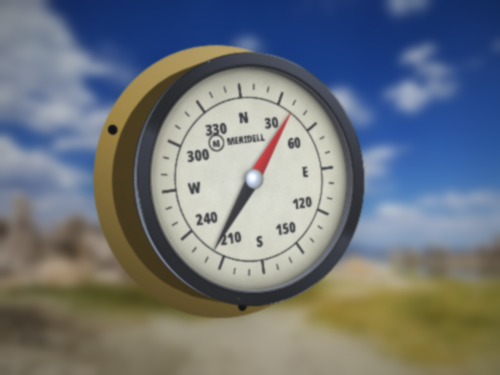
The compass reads 40 °
